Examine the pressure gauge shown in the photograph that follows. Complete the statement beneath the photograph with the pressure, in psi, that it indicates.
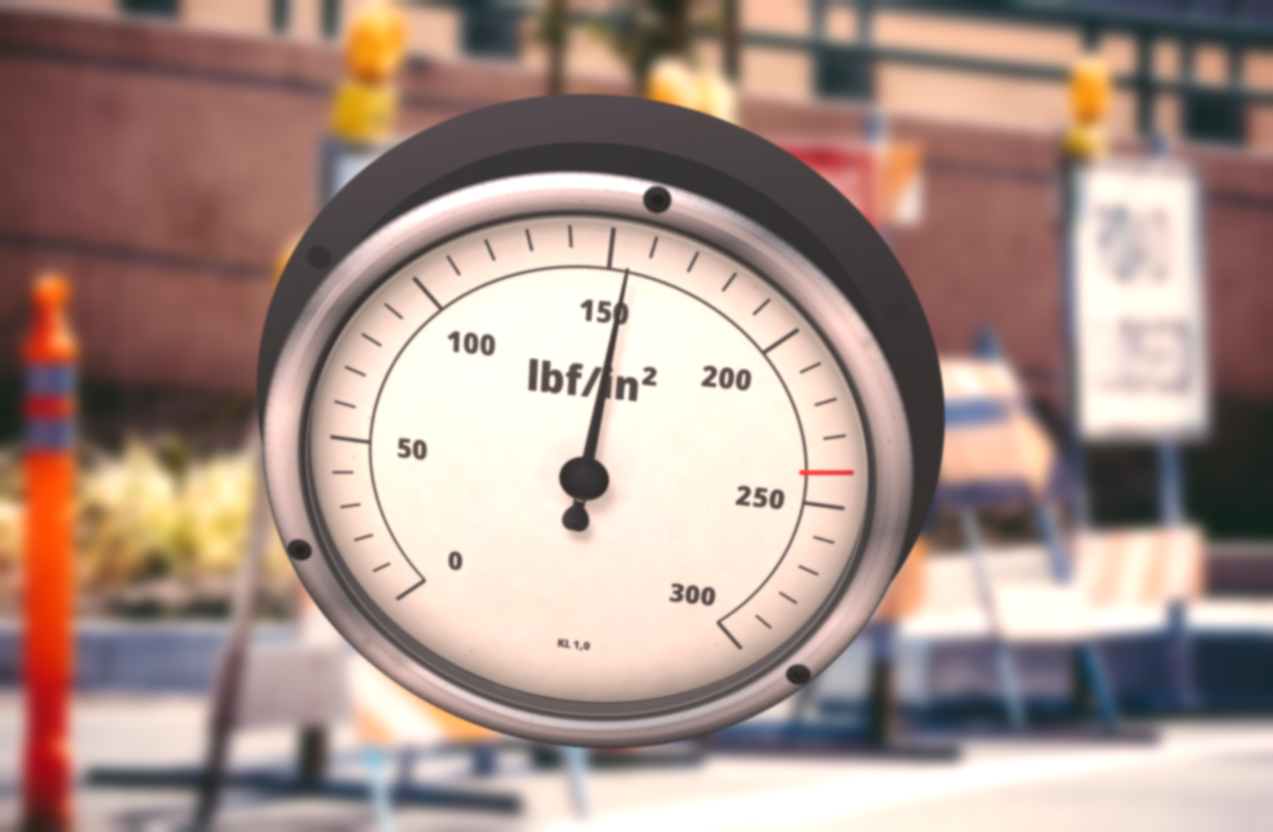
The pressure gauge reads 155 psi
